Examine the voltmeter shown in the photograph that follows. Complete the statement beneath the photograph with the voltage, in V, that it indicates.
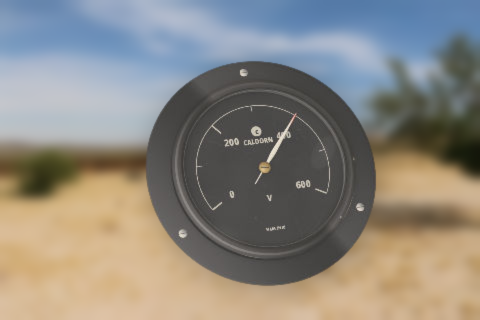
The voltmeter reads 400 V
